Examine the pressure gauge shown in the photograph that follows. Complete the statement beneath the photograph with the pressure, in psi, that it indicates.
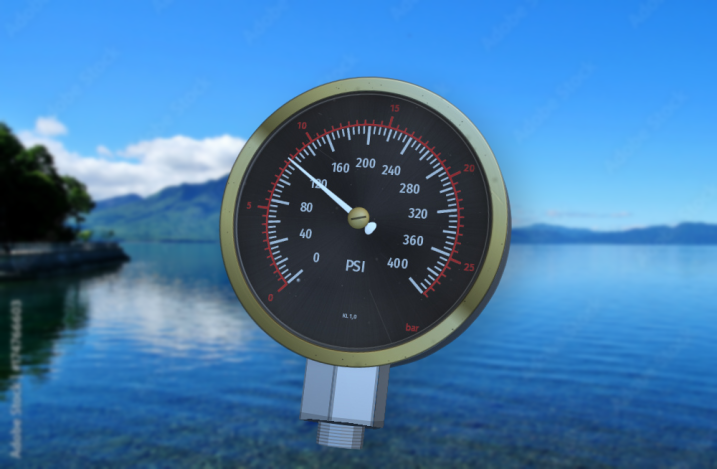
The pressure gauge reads 120 psi
